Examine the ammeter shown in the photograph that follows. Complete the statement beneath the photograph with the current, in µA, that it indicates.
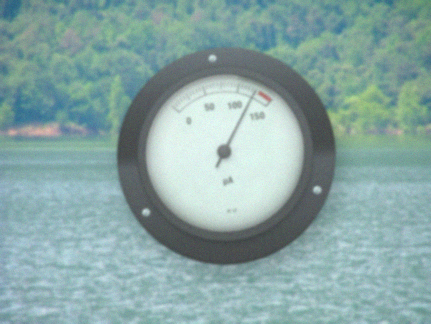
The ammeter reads 125 µA
